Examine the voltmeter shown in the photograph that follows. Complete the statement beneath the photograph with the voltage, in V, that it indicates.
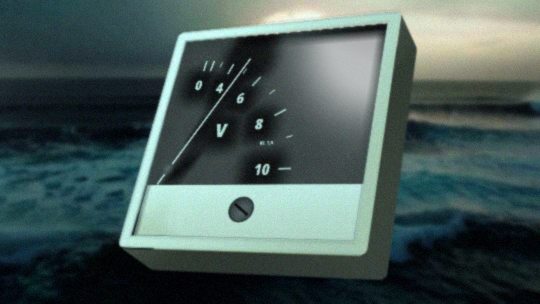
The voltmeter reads 5 V
